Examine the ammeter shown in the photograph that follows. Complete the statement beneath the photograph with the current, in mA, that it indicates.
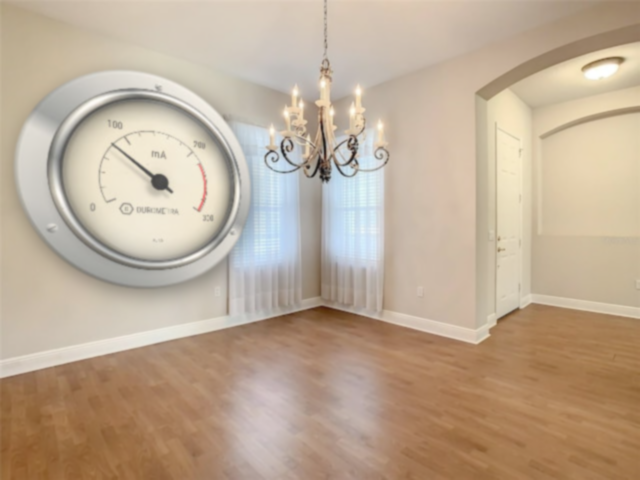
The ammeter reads 80 mA
